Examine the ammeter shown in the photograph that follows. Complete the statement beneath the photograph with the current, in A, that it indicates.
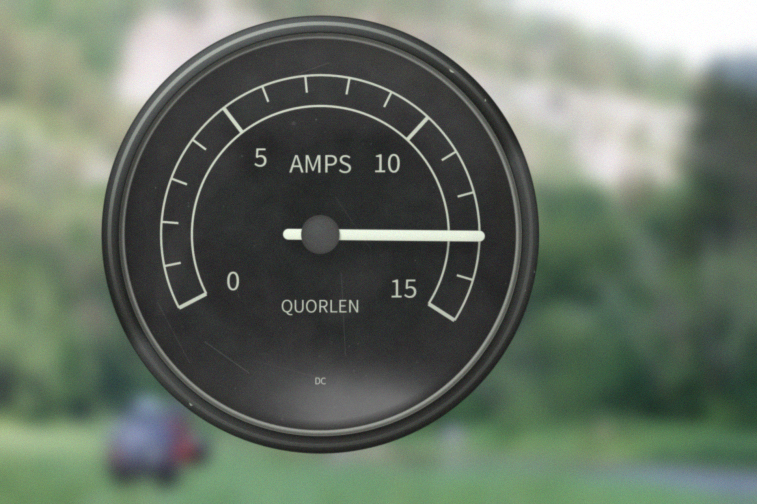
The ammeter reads 13 A
